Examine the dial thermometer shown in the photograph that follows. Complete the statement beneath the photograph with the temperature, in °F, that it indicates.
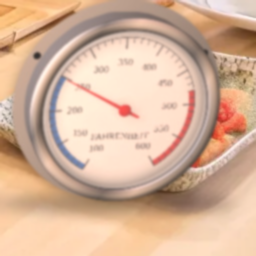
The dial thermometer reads 250 °F
